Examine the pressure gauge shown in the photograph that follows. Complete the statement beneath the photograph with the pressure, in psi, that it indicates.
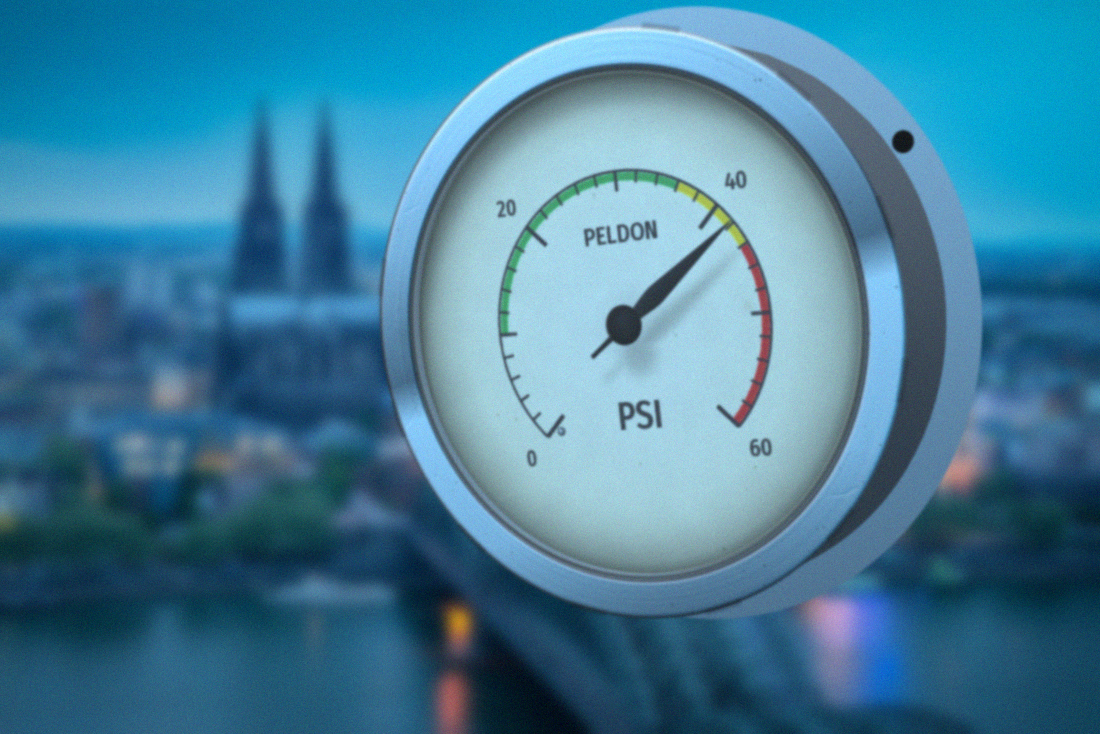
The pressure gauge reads 42 psi
